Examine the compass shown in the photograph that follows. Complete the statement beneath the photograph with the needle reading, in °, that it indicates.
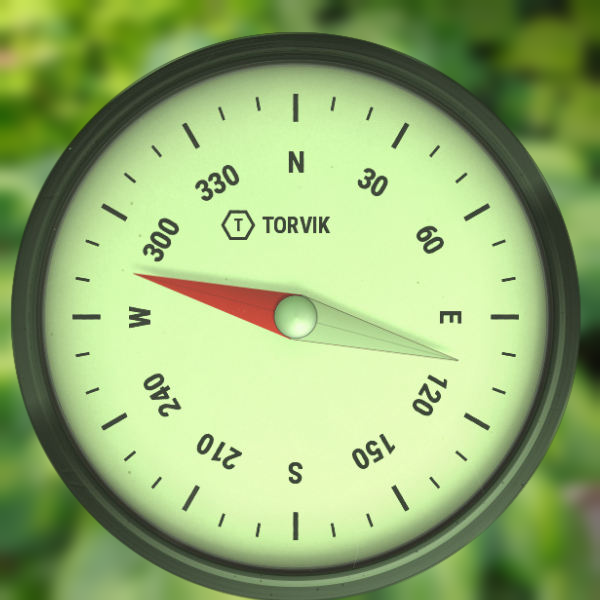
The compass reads 285 °
